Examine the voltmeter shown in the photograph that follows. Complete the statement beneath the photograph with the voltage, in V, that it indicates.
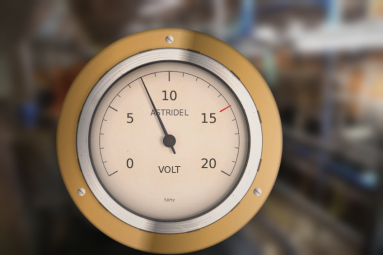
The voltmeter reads 8 V
